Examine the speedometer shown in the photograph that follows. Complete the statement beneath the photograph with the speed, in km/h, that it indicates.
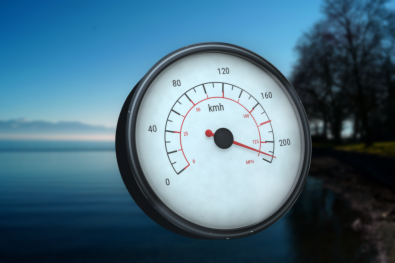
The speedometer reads 215 km/h
